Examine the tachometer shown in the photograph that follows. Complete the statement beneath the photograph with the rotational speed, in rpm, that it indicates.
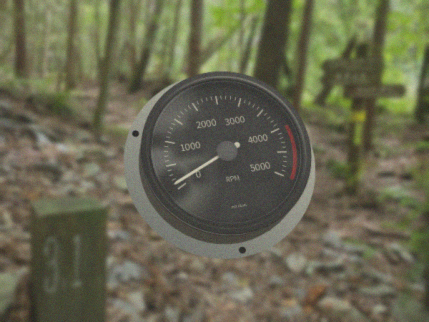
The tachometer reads 100 rpm
